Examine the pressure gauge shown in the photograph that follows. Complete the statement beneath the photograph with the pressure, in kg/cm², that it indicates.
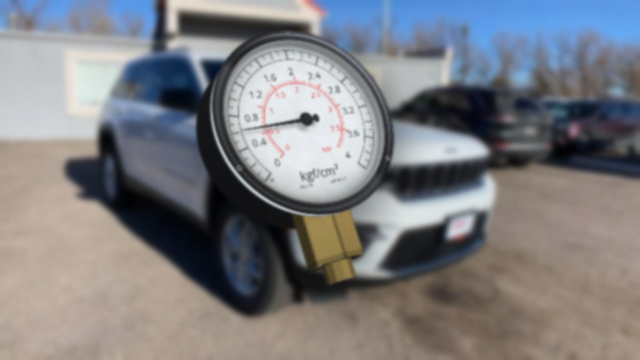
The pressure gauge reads 0.6 kg/cm²
